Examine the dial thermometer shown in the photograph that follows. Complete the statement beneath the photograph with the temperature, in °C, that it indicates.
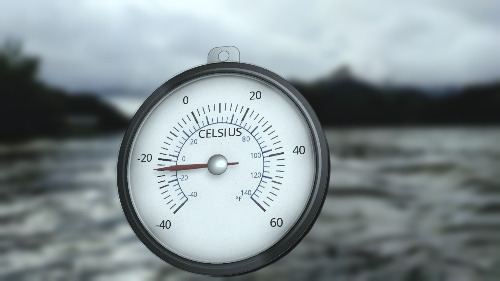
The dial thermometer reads -24 °C
